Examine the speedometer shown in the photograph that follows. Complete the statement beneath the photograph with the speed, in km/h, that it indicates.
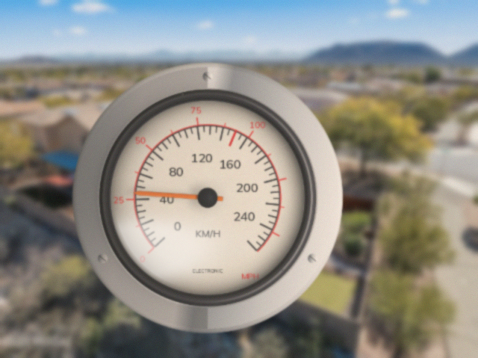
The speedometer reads 45 km/h
